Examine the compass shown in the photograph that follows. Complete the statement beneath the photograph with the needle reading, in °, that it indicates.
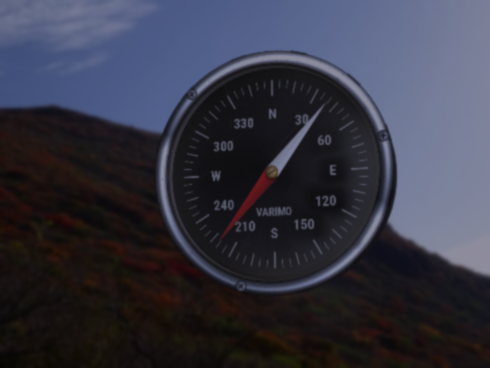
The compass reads 220 °
